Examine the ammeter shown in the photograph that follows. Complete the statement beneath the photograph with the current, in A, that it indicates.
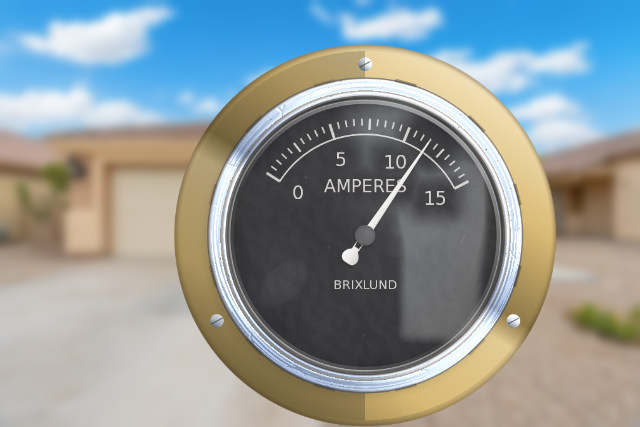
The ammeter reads 11.5 A
